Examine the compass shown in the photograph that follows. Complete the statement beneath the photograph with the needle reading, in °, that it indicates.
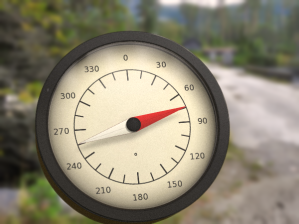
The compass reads 75 °
